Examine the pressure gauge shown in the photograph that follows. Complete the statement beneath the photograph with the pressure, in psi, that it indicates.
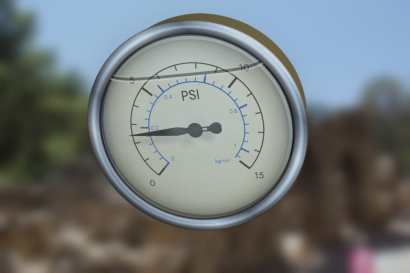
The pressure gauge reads 2.5 psi
